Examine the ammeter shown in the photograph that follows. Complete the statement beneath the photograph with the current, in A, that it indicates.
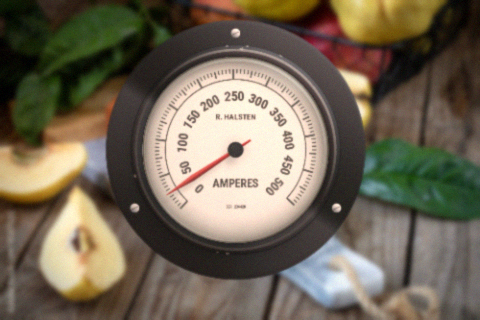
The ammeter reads 25 A
